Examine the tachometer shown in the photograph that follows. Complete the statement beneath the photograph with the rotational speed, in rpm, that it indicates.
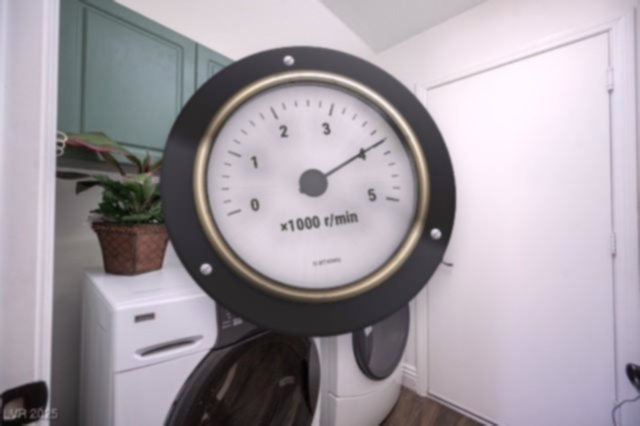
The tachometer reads 4000 rpm
